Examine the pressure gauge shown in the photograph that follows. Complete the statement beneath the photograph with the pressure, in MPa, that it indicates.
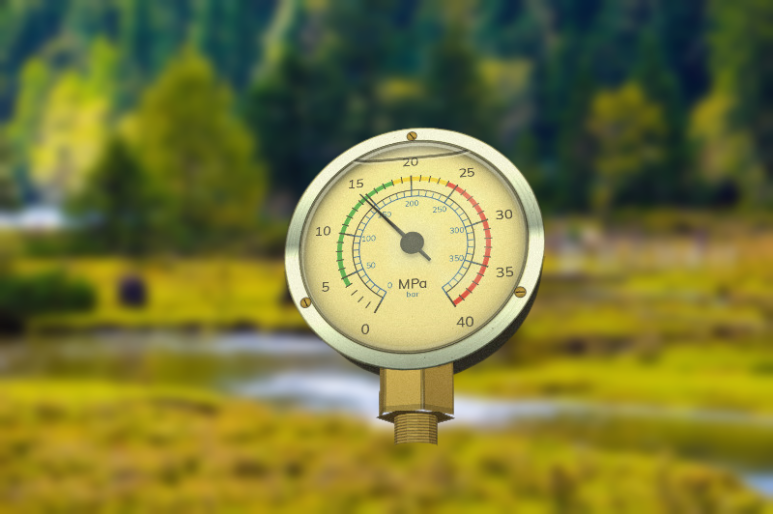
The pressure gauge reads 14.5 MPa
